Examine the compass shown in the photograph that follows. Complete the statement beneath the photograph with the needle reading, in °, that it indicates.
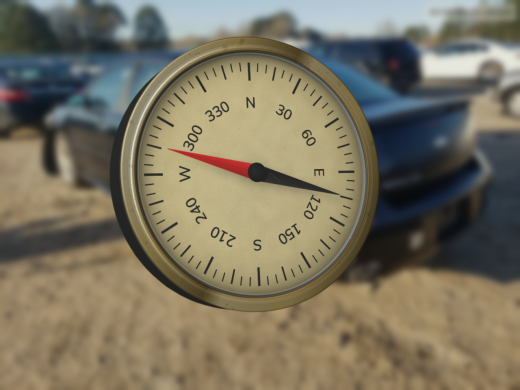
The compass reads 285 °
